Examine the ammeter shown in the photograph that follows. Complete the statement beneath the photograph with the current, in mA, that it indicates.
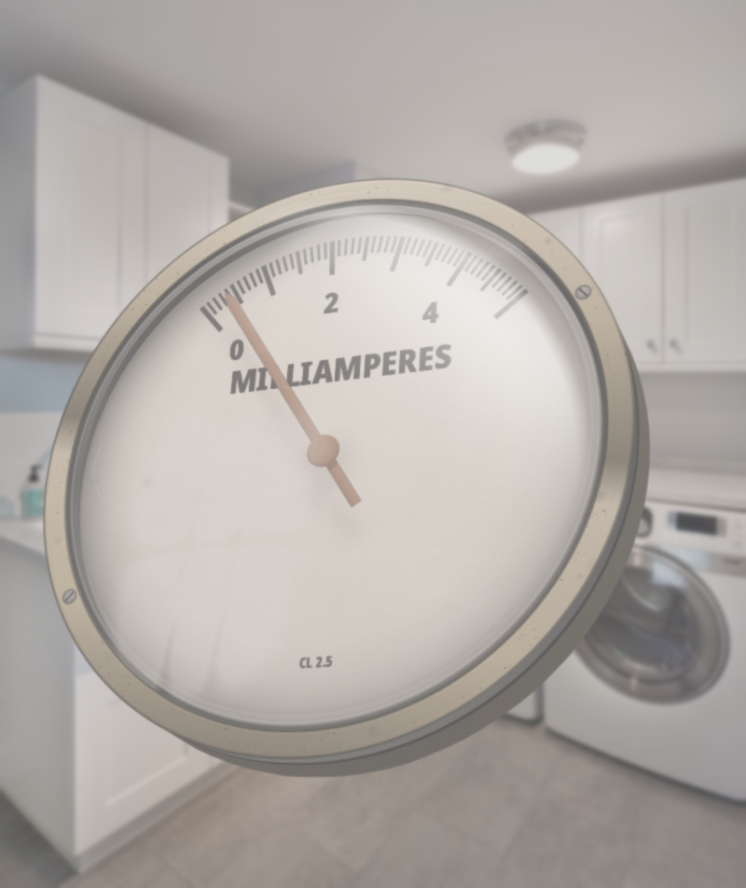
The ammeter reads 0.4 mA
